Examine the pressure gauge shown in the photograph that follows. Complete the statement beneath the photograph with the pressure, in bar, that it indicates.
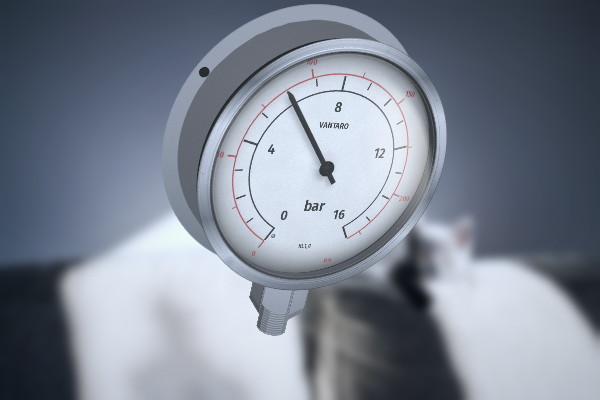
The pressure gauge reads 6 bar
